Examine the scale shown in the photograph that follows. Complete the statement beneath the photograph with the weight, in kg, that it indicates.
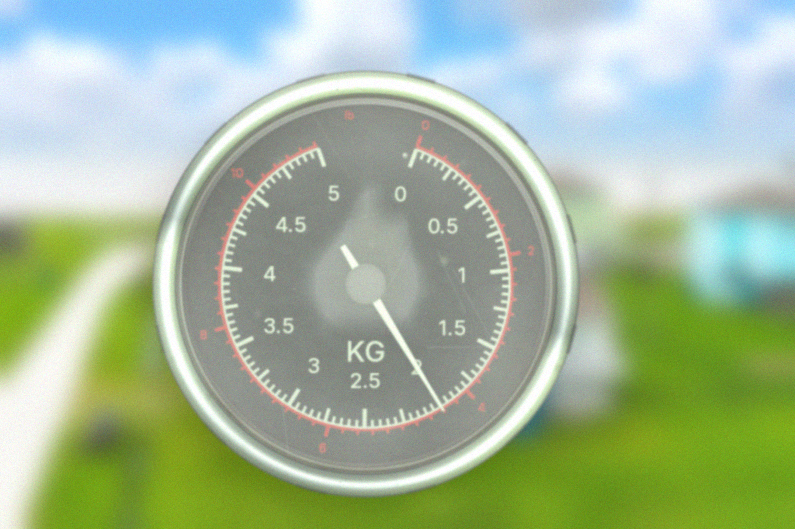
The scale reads 2 kg
